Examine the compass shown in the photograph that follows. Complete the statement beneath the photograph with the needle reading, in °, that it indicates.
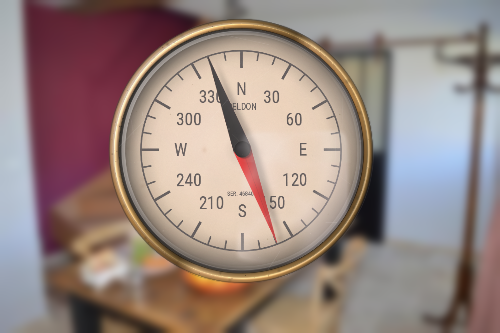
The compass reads 160 °
